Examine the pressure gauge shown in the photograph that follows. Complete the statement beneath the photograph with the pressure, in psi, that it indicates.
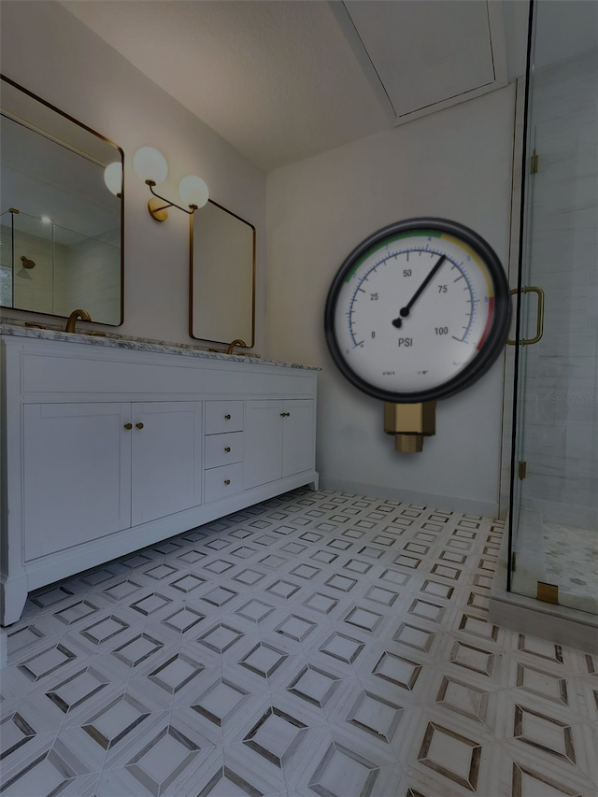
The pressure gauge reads 65 psi
